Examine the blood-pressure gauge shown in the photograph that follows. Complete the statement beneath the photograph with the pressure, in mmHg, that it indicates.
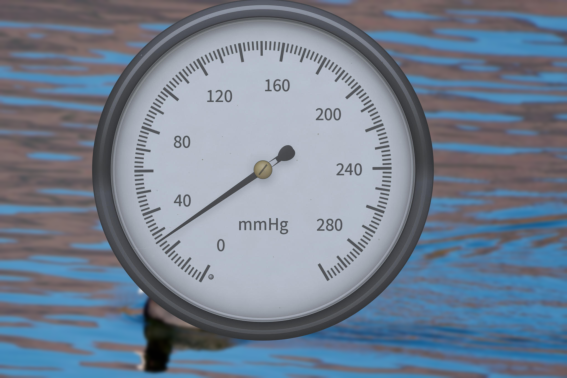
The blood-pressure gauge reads 26 mmHg
